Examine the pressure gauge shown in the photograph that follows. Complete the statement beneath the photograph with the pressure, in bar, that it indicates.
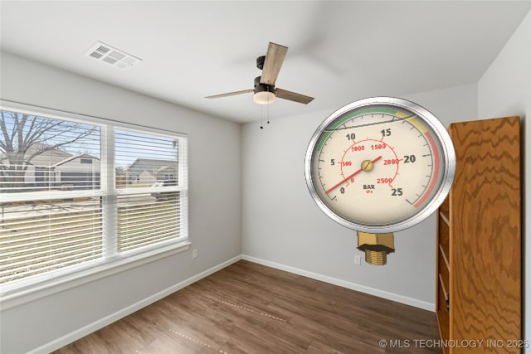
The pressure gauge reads 1 bar
